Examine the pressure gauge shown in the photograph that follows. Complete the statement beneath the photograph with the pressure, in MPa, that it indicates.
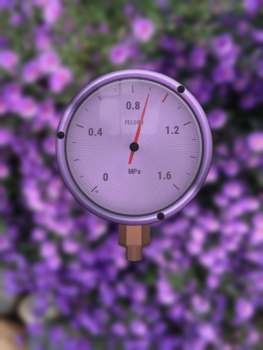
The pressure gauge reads 0.9 MPa
